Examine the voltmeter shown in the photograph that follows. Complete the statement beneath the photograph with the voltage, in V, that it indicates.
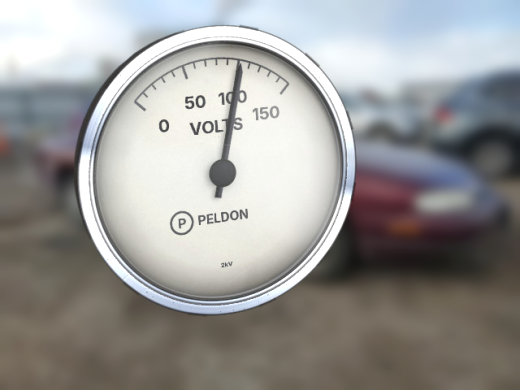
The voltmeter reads 100 V
